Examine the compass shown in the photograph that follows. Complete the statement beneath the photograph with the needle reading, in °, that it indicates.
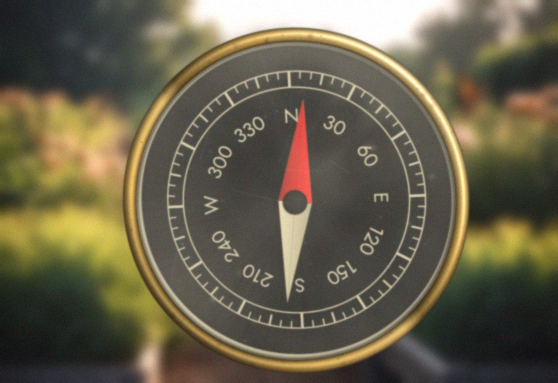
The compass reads 7.5 °
